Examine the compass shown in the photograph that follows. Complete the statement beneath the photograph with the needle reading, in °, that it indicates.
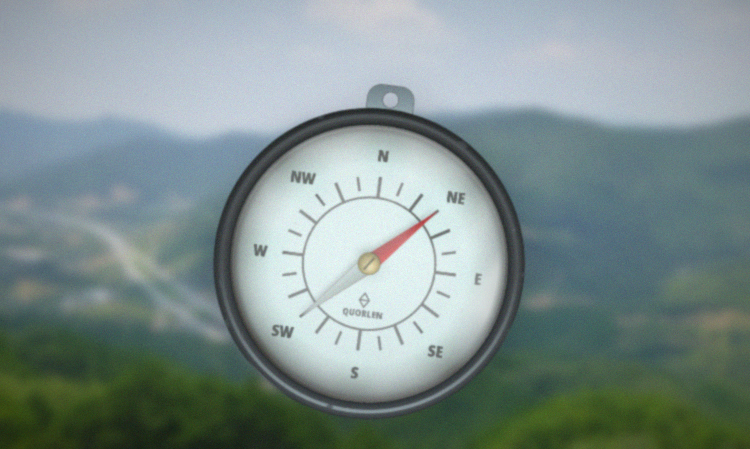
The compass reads 45 °
